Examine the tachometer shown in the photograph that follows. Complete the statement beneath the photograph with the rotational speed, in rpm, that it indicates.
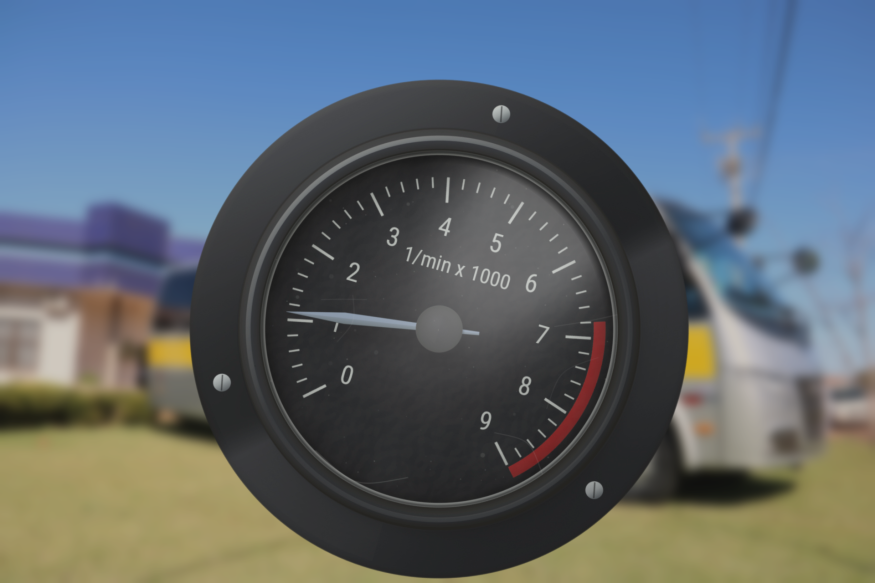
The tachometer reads 1100 rpm
